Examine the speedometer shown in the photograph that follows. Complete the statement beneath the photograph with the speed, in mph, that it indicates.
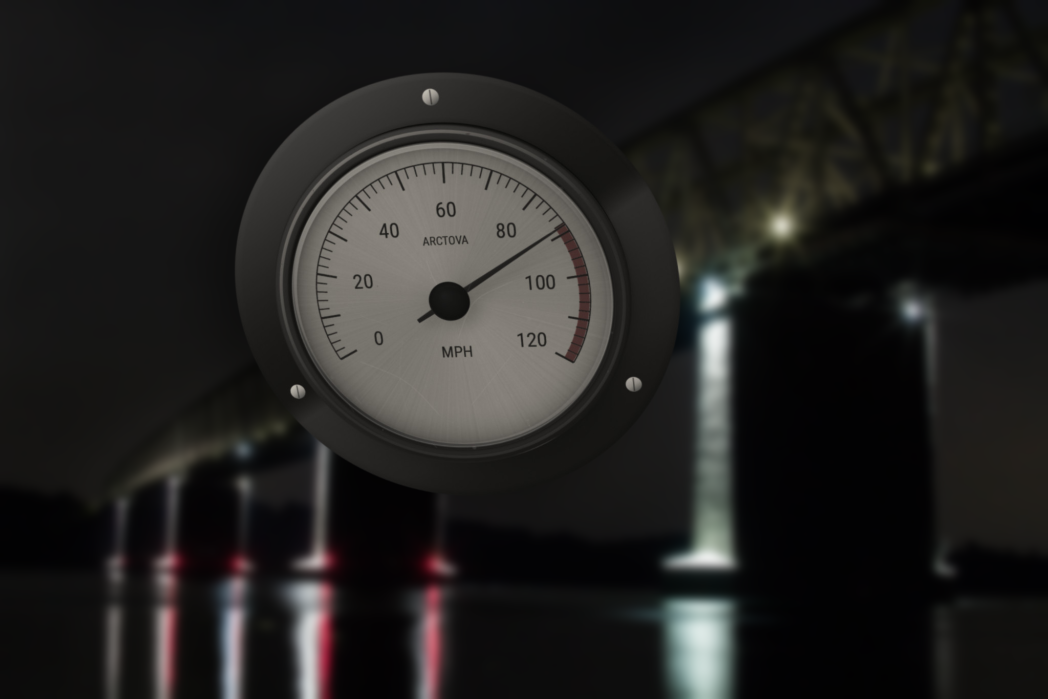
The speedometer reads 88 mph
